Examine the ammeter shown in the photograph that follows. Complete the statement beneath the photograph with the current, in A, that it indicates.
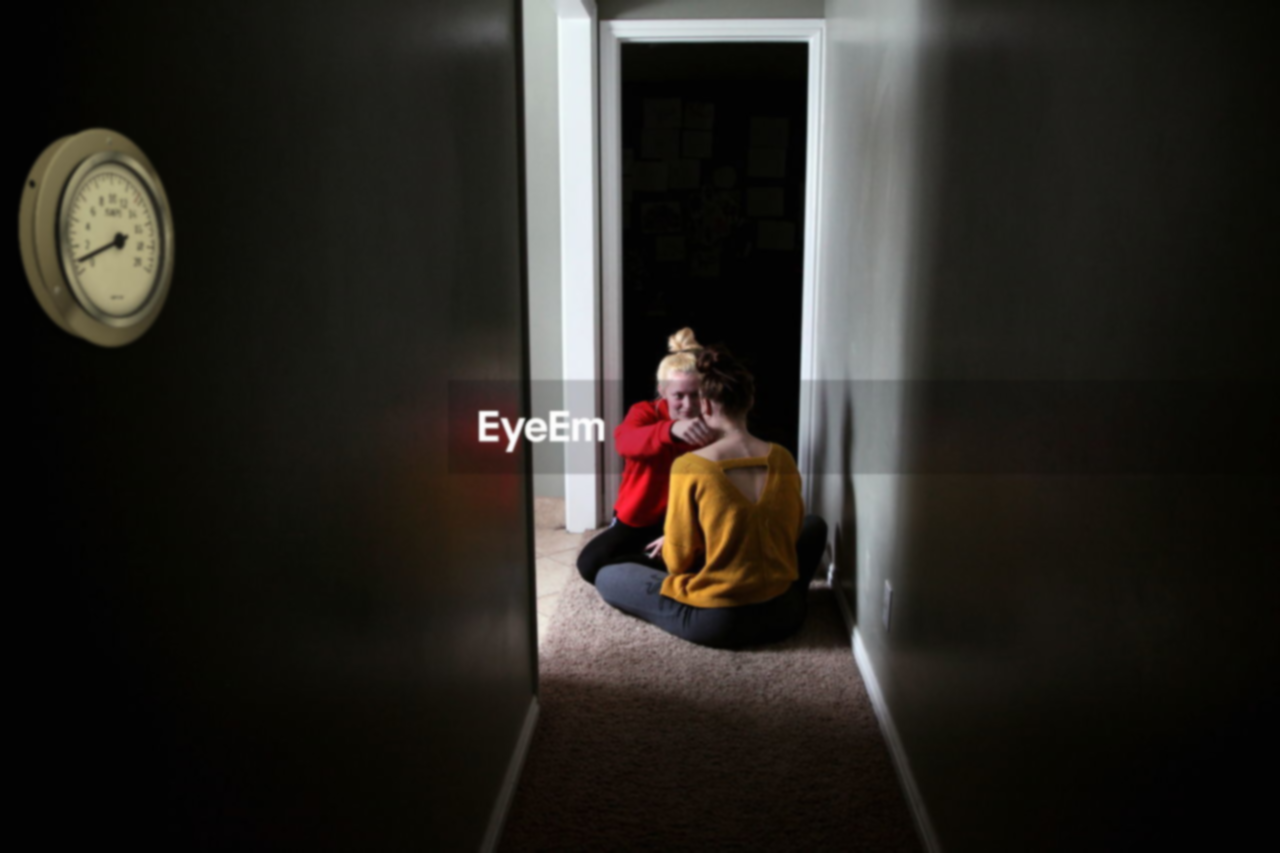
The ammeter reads 1 A
